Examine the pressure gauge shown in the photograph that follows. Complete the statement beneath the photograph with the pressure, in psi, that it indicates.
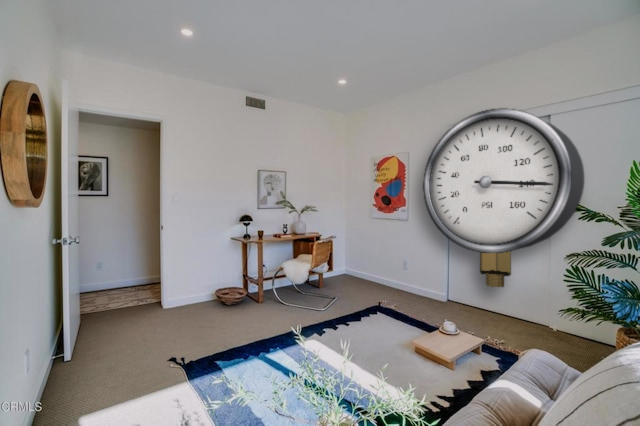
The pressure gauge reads 140 psi
